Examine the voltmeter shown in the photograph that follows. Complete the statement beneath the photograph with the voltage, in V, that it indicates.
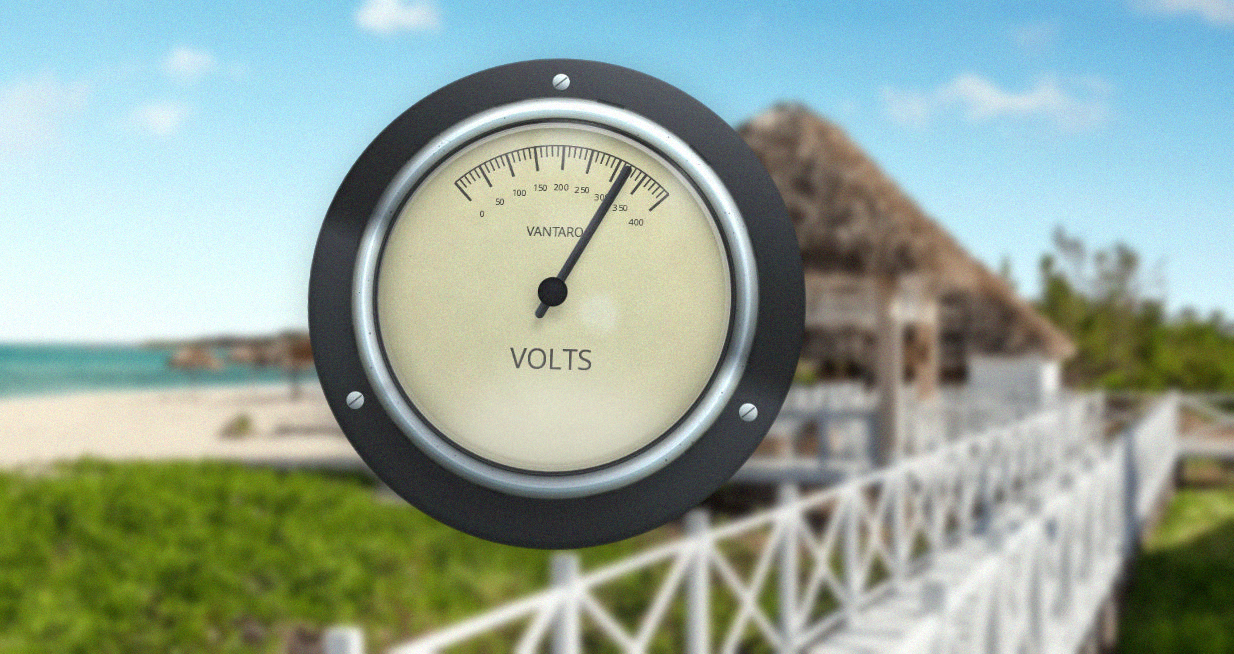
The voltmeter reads 320 V
